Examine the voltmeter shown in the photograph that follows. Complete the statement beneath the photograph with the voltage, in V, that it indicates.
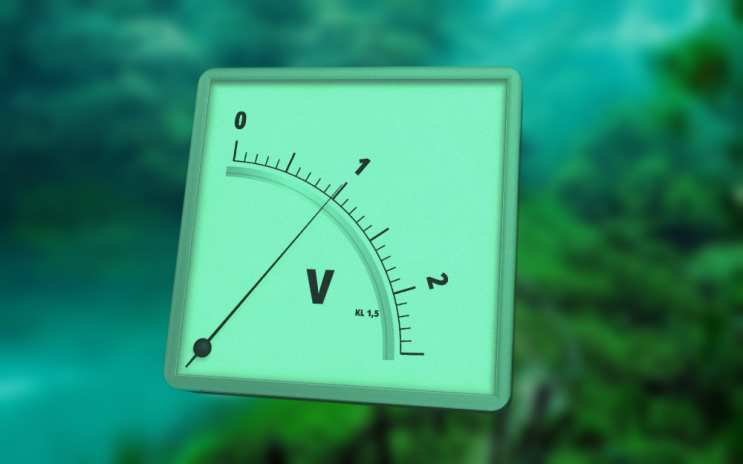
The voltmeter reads 1 V
